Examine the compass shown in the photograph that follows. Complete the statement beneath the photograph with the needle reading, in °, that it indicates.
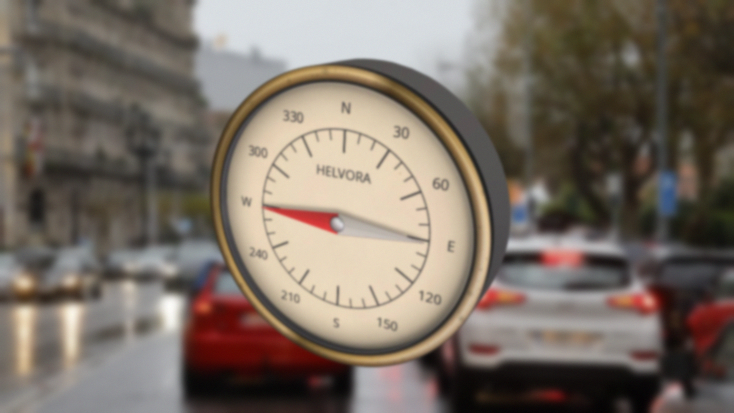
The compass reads 270 °
